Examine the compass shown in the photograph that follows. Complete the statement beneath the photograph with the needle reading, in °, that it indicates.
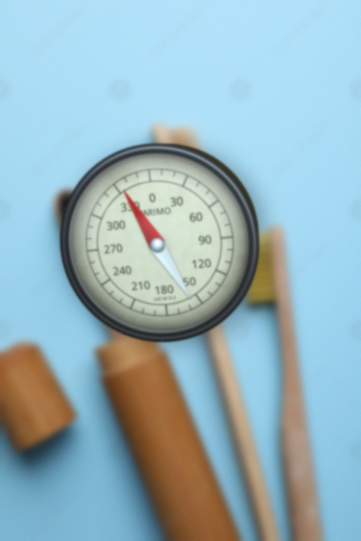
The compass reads 335 °
